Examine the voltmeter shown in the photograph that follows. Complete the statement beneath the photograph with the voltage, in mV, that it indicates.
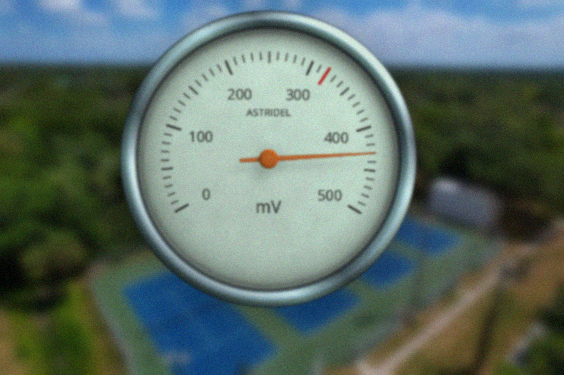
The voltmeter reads 430 mV
